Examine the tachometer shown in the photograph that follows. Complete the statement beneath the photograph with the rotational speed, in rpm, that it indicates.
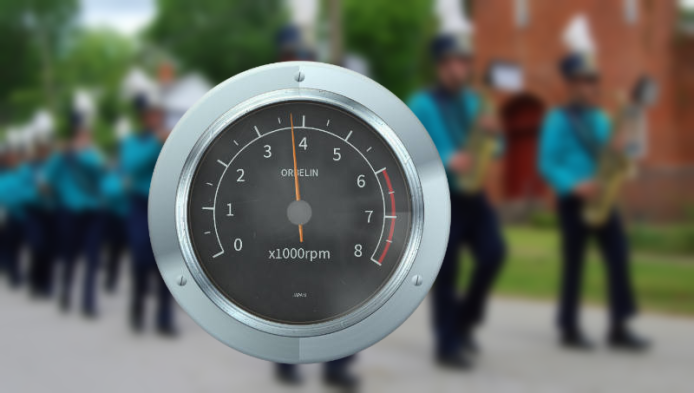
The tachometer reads 3750 rpm
